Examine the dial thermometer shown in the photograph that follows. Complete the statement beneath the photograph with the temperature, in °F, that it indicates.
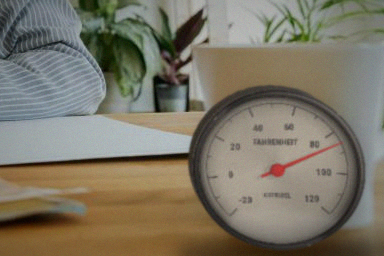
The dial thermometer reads 85 °F
